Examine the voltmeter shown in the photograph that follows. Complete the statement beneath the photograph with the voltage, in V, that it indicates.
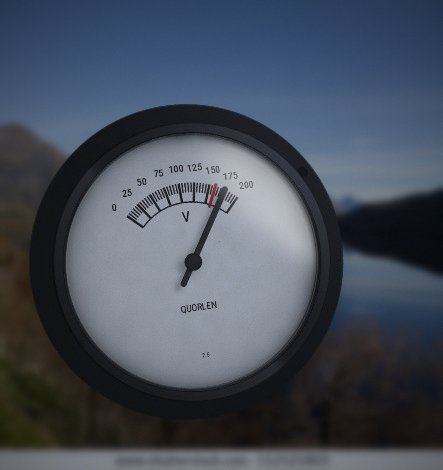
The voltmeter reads 175 V
